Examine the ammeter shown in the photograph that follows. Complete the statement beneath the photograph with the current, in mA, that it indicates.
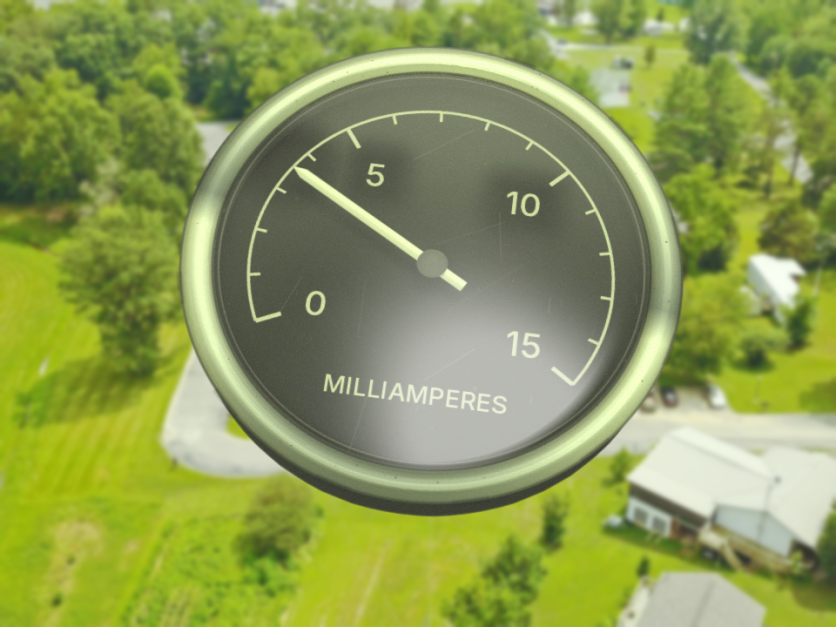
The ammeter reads 3.5 mA
